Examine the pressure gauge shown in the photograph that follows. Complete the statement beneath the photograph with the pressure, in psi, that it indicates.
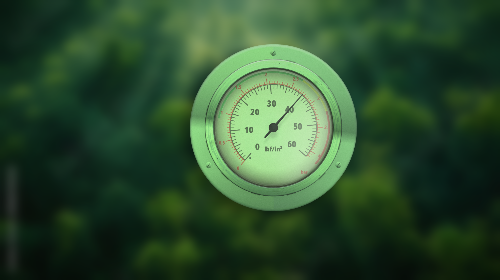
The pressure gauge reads 40 psi
